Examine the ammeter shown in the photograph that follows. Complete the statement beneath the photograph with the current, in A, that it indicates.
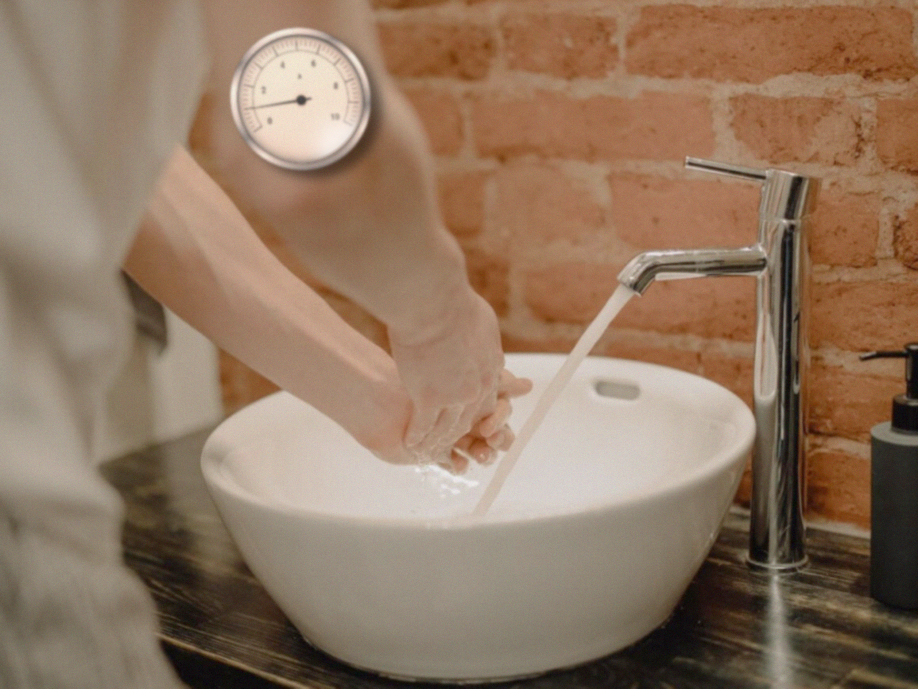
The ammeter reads 1 A
